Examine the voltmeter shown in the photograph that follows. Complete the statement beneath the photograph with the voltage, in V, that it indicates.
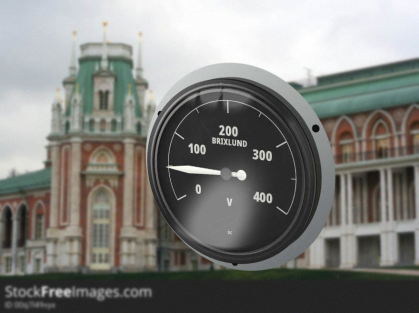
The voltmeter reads 50 V
